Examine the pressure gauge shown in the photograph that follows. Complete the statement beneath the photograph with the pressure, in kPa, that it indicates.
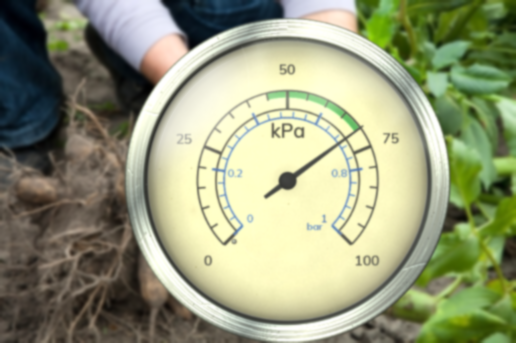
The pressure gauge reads 70 kPa
